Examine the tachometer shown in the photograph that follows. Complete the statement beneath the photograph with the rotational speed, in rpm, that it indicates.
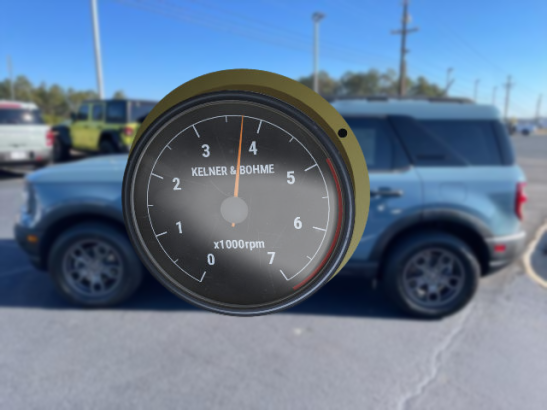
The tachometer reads 3750 rpm
